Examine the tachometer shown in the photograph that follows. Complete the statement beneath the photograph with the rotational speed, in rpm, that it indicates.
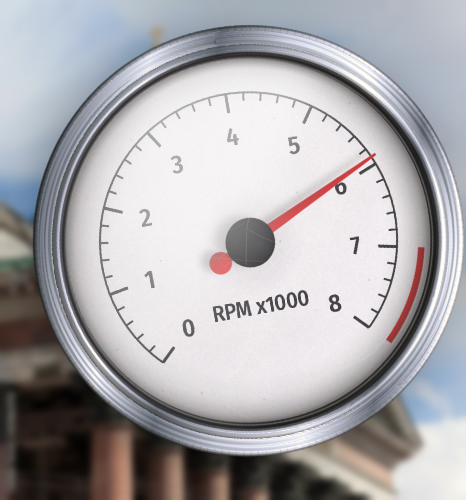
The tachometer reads 5900 rpm
